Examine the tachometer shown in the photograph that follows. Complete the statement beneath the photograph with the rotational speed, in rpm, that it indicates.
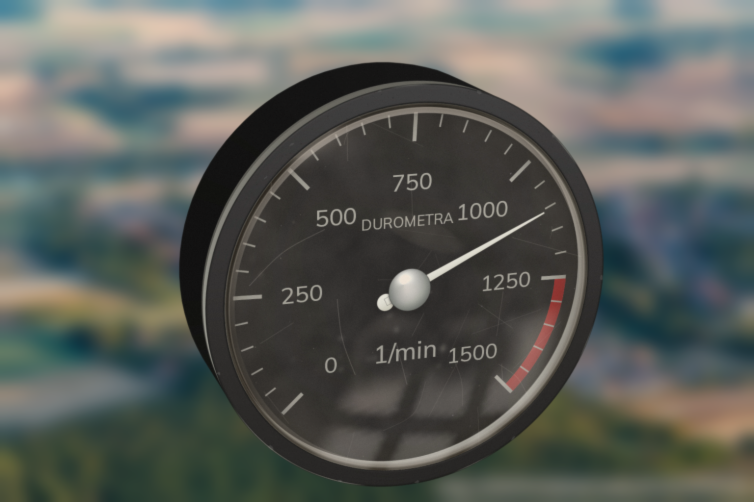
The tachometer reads 1100 rpm
